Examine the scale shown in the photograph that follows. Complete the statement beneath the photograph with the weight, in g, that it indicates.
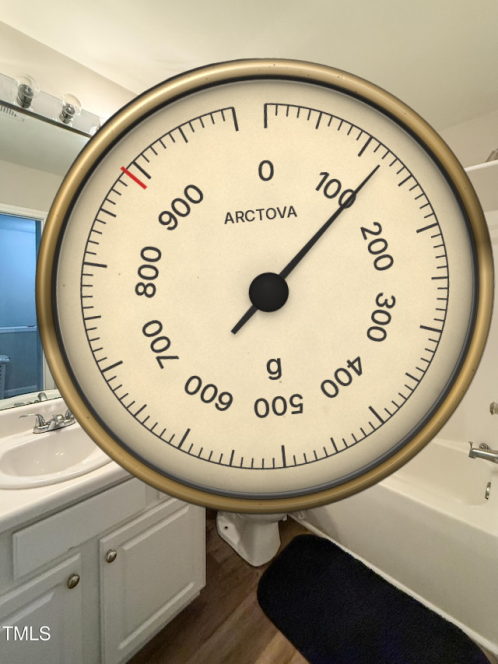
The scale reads 120 g
